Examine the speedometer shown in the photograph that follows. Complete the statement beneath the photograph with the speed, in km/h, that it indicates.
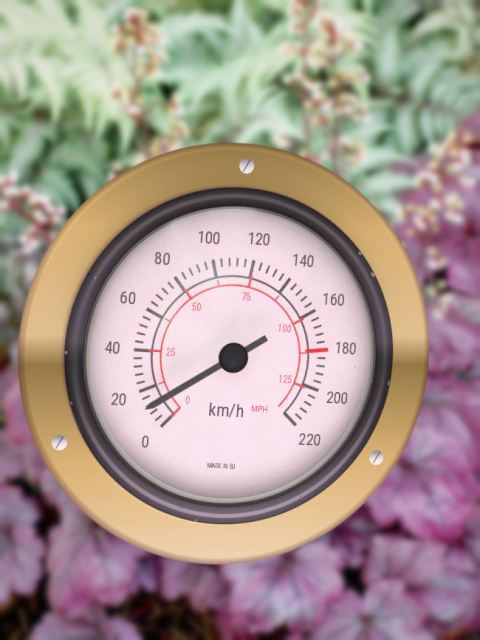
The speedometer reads 12 km/h
